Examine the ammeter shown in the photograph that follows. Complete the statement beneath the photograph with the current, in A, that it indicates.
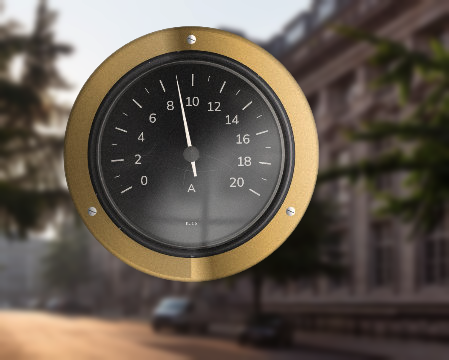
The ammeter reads 9 A
